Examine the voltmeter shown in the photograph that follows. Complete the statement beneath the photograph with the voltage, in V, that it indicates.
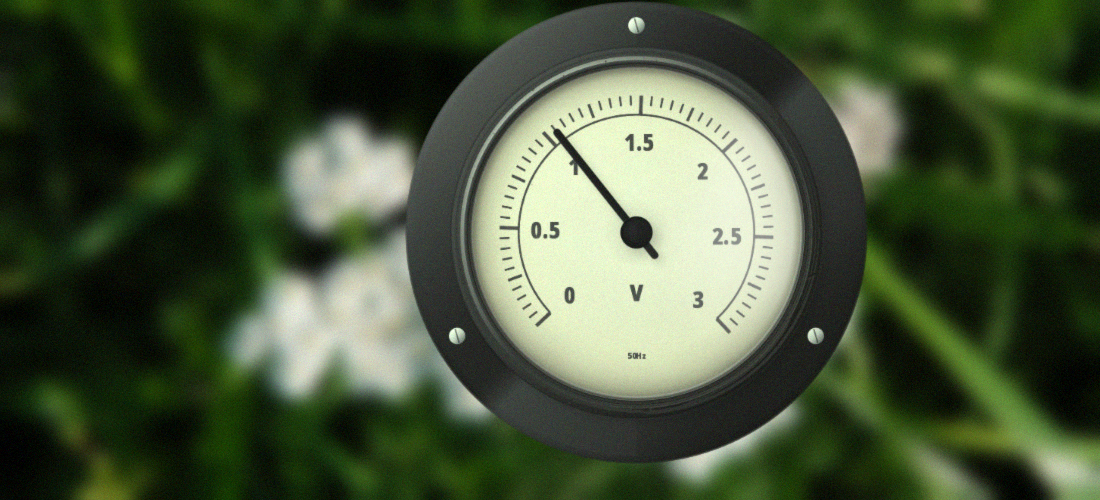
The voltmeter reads 1.05 V
